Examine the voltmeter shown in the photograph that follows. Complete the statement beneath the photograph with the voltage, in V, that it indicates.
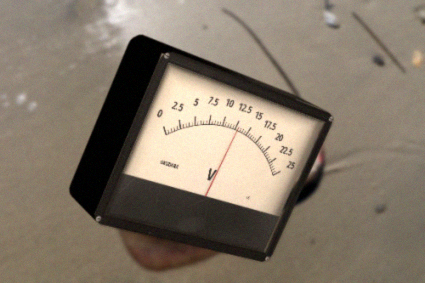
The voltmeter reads 12.5 V
